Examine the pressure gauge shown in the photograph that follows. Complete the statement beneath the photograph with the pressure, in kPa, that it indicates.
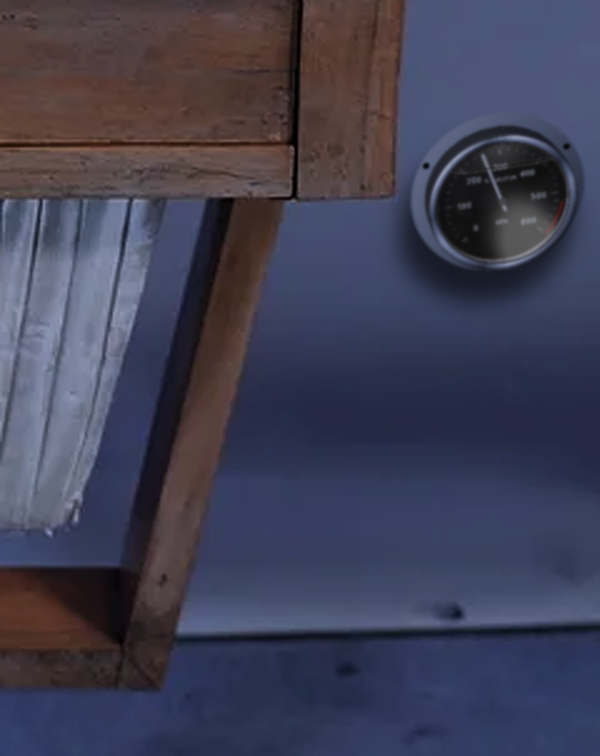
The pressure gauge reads 260 kPa
